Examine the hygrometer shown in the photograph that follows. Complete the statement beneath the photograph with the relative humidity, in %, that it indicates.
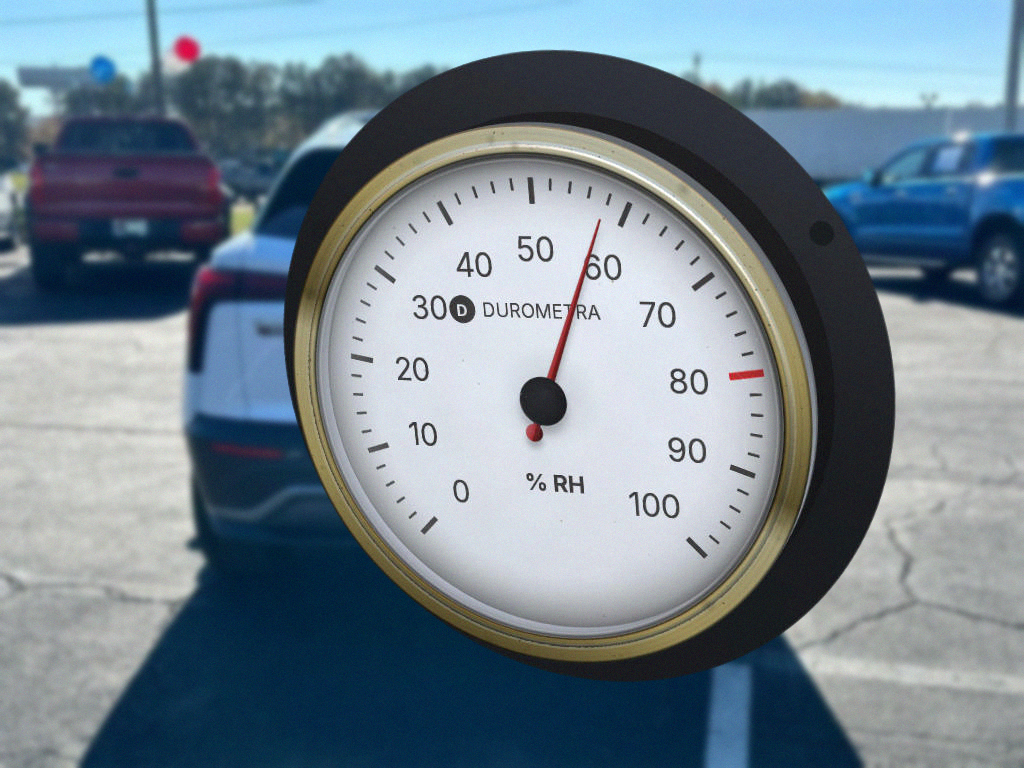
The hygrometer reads 58 %
